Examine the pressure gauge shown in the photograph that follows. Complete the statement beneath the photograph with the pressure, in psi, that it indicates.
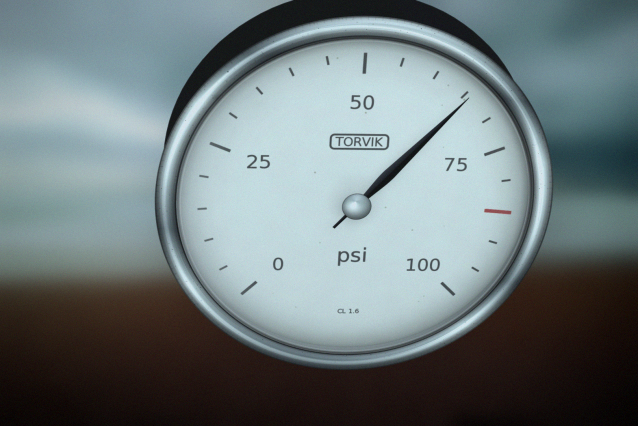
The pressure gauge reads 65 psi
